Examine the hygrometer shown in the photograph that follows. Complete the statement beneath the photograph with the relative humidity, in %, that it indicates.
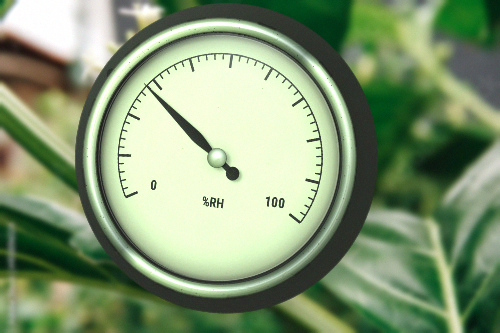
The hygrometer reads 28 %
